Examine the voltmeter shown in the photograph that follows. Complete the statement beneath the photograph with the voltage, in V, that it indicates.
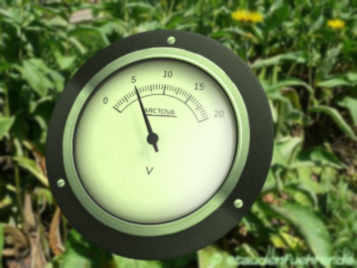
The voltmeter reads 5 V
